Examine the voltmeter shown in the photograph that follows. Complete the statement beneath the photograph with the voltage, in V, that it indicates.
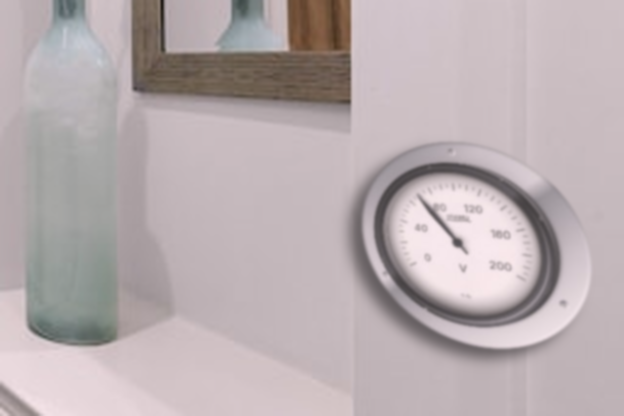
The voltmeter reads 70 V
